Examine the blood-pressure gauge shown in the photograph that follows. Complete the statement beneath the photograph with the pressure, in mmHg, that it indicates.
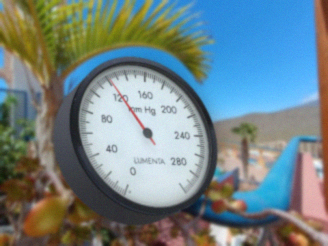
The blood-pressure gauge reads 120 mmHg
